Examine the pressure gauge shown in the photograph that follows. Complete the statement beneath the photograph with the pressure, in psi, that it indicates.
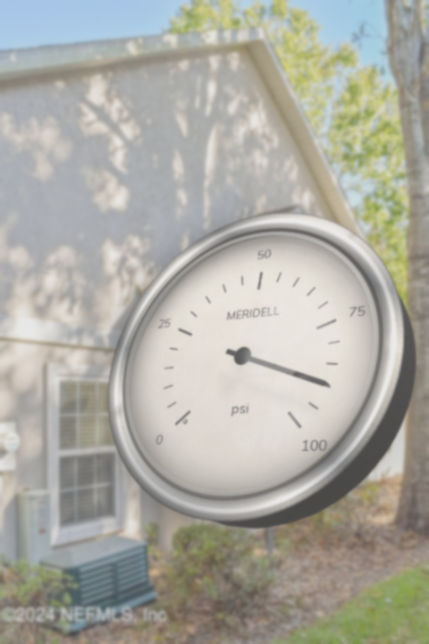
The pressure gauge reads 90 psi
